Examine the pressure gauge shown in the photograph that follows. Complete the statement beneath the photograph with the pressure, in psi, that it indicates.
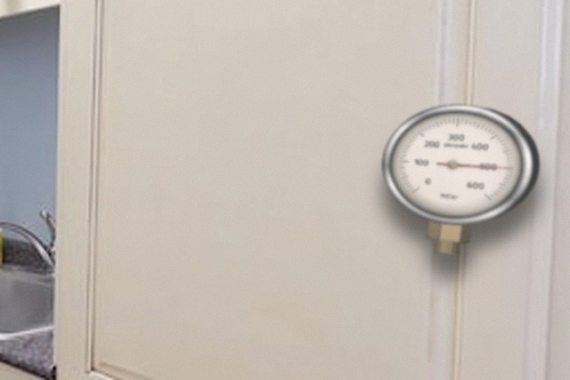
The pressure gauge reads 500 psi
